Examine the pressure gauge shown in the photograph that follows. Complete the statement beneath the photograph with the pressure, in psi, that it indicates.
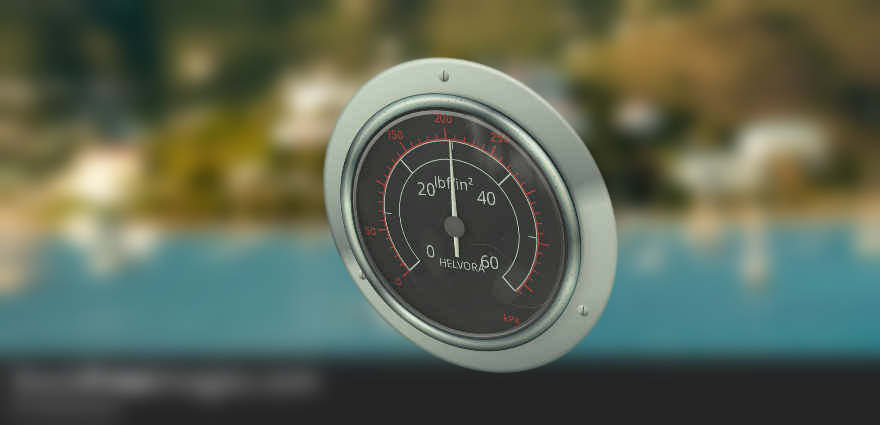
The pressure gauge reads 30 psi
